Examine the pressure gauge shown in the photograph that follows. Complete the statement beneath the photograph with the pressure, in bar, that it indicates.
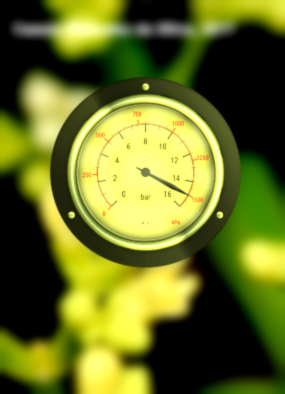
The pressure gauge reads 15 bar
